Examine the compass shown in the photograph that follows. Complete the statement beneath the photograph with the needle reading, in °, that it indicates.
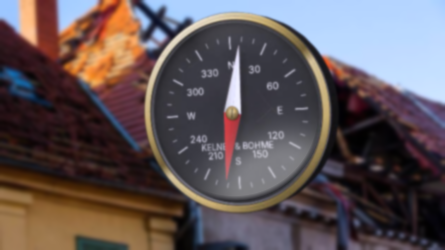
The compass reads 190 °
